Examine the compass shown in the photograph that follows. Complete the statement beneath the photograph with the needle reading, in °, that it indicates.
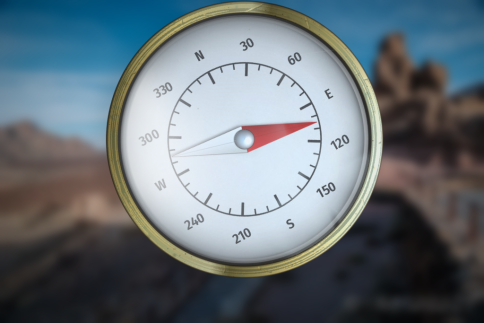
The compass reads 105 °
